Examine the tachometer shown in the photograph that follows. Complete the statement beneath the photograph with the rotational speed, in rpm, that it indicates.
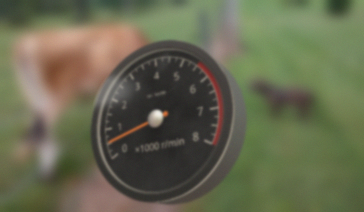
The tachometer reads 500 rpm
